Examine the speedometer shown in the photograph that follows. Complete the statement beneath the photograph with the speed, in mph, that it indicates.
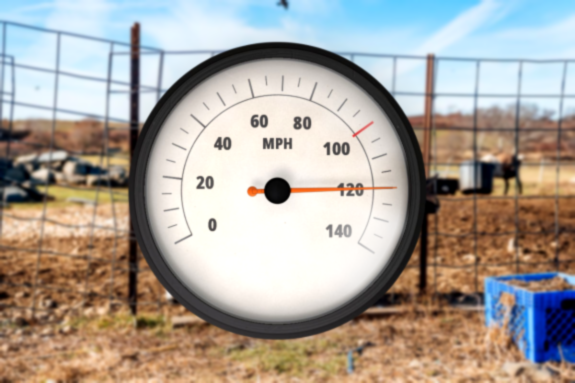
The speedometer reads 120 mph
